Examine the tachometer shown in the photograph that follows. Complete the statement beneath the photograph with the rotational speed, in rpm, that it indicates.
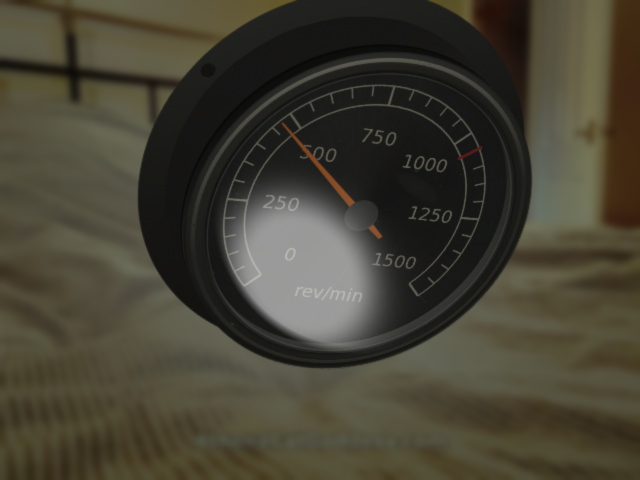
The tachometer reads 475 rpm
